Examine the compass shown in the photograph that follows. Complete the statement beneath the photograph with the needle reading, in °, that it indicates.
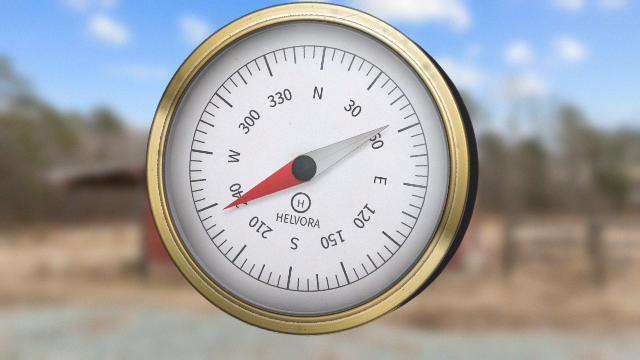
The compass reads 235 °
